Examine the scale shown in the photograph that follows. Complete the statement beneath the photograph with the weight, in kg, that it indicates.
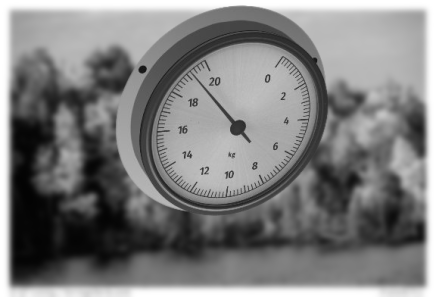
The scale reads 19.2 kg
